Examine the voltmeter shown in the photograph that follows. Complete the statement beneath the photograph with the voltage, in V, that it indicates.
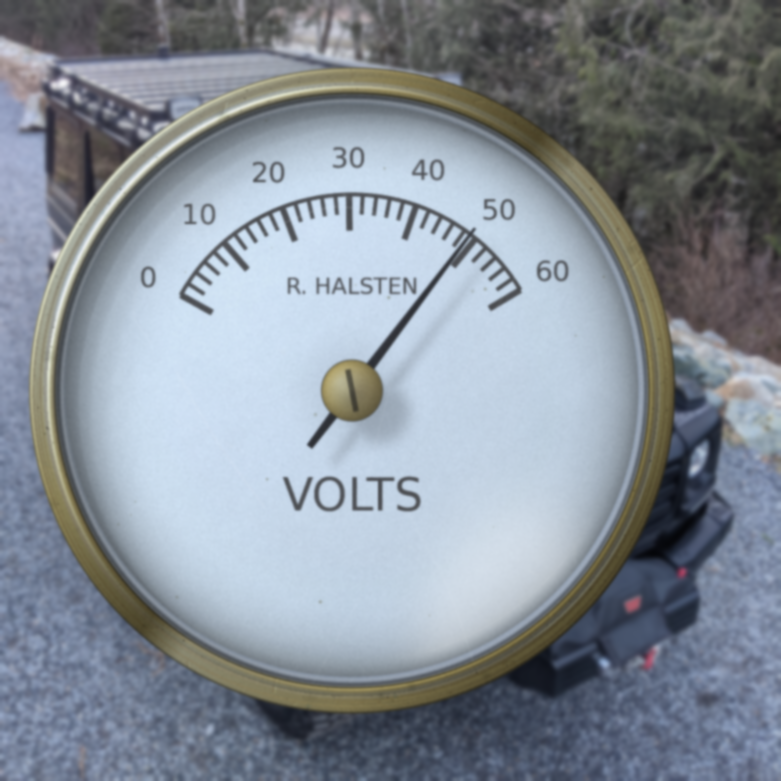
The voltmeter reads 49 V
